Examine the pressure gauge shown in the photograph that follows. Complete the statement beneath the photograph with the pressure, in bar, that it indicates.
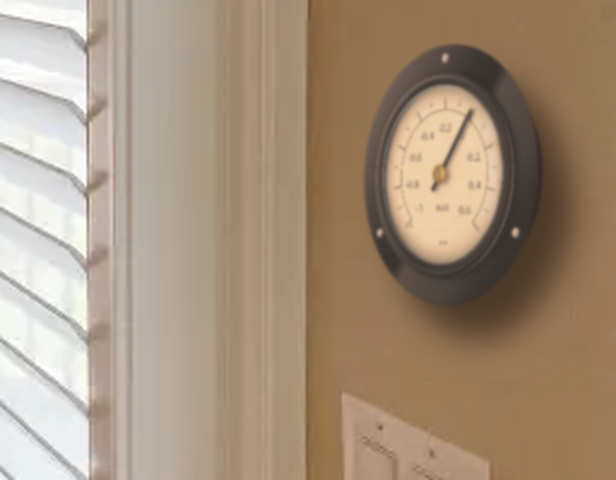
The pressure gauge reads 0 bar
